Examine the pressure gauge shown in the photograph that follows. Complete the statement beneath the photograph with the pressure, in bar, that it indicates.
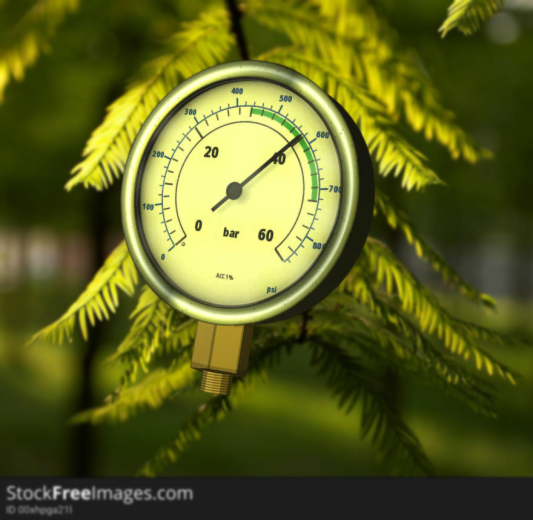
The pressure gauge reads 40 bar
